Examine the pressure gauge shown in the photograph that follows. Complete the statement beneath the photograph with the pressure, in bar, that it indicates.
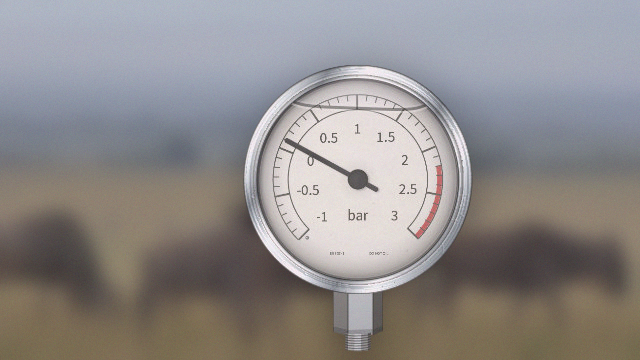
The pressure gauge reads 0.1 bar
